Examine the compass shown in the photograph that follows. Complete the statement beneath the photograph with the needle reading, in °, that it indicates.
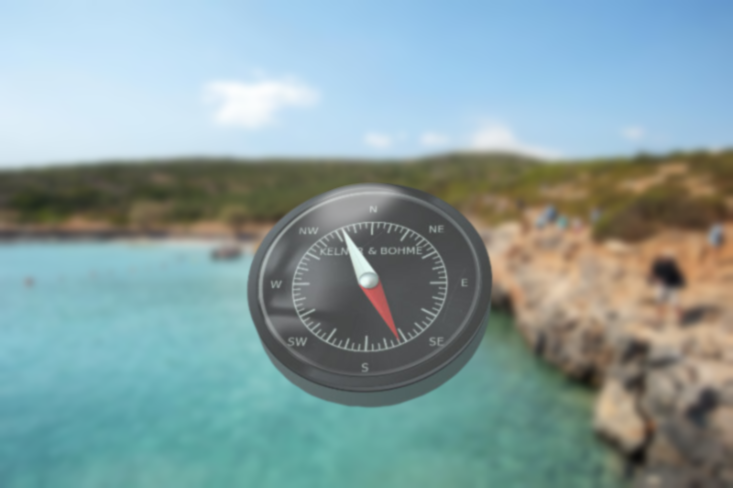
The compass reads 155 °
